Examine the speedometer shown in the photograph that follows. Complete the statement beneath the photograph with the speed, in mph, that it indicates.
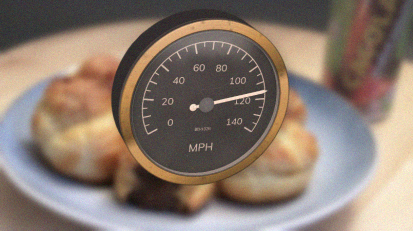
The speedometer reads 115 mph
